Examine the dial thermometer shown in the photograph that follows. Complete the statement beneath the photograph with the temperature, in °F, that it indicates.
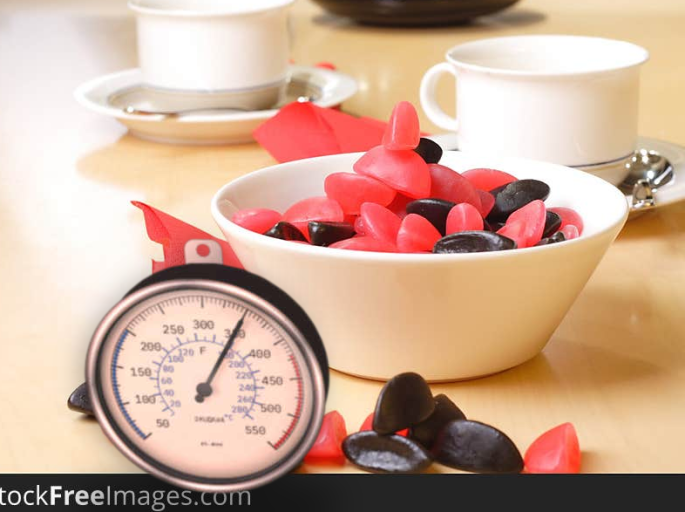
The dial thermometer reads 350 °F
